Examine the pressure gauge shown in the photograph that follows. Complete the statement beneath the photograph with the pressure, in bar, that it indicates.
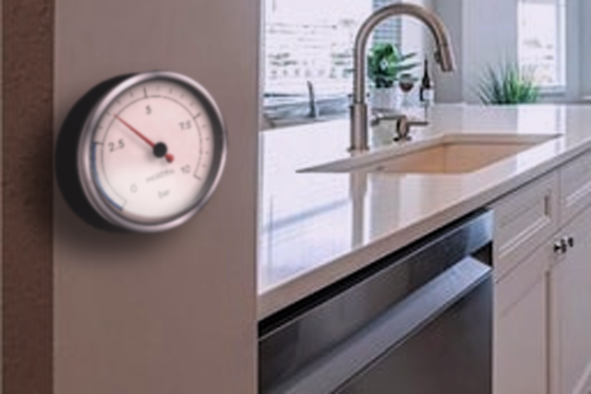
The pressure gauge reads 3.5 bar
